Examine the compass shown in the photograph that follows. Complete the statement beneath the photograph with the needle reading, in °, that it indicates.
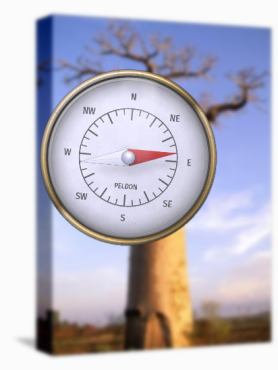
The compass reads 80 °
